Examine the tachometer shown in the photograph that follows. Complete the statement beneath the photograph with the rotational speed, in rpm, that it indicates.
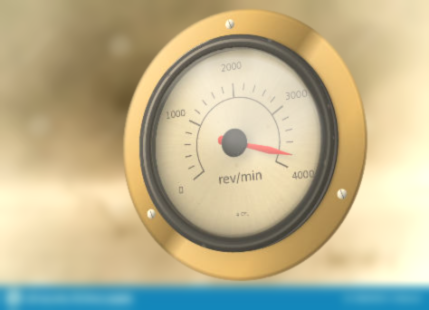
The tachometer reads 3800 rpm
